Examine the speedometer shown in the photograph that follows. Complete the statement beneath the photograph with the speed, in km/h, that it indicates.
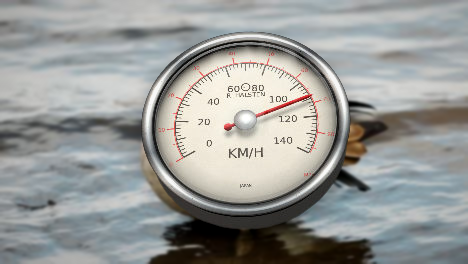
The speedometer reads 110 km/h
